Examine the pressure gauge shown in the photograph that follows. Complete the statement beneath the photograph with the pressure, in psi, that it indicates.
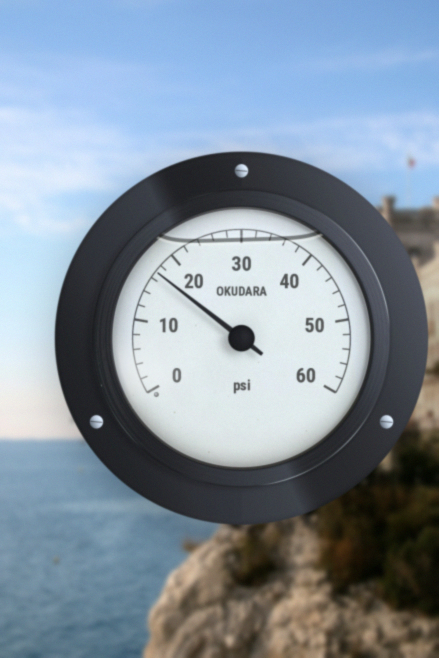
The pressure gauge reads 17 psi
